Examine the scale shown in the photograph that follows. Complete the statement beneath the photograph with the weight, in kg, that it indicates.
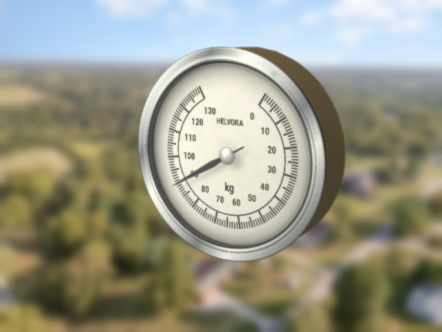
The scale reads 90 kg
